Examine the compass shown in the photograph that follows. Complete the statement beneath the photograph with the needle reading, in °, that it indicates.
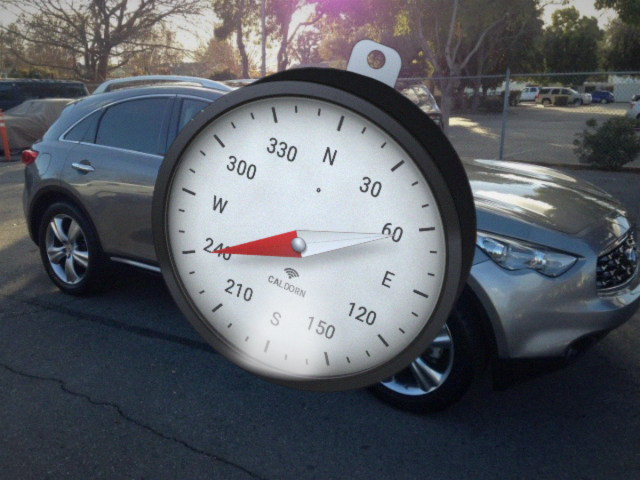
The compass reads 240 °
